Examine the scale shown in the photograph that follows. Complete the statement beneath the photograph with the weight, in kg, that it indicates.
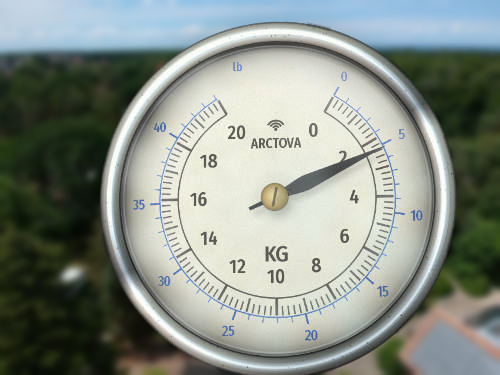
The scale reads 2.4 kg
